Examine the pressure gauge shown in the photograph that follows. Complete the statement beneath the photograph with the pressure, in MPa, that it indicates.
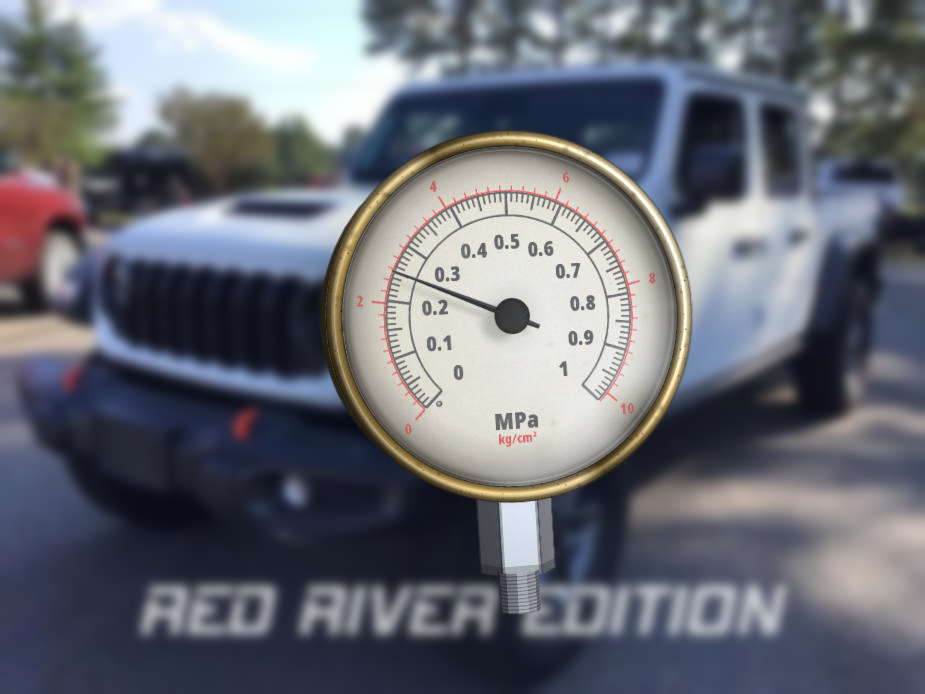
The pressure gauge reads 0.25 MPa
